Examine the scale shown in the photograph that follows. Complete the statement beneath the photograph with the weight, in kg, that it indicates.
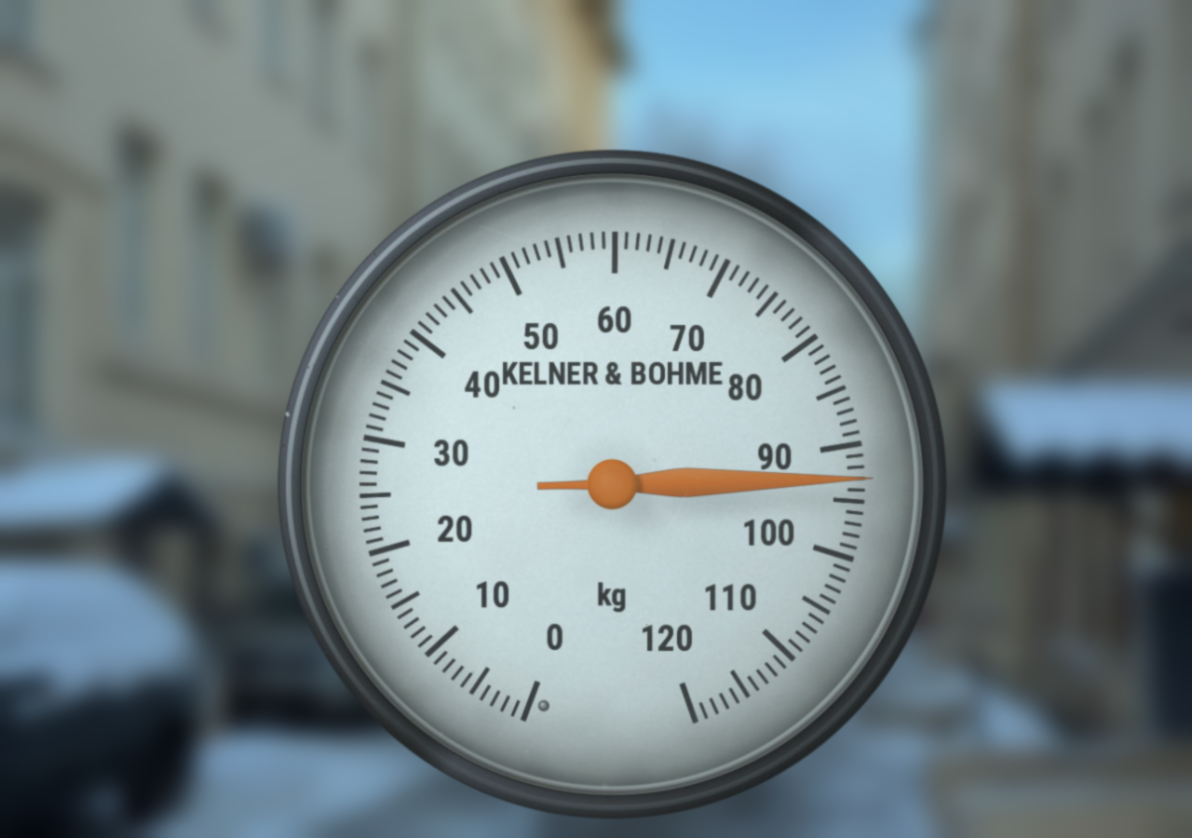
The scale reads 93 kg
